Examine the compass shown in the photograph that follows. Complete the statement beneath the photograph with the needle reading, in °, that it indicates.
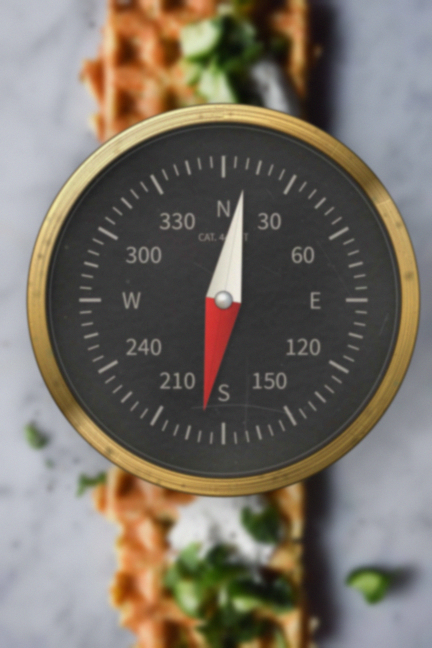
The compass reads 190 °
